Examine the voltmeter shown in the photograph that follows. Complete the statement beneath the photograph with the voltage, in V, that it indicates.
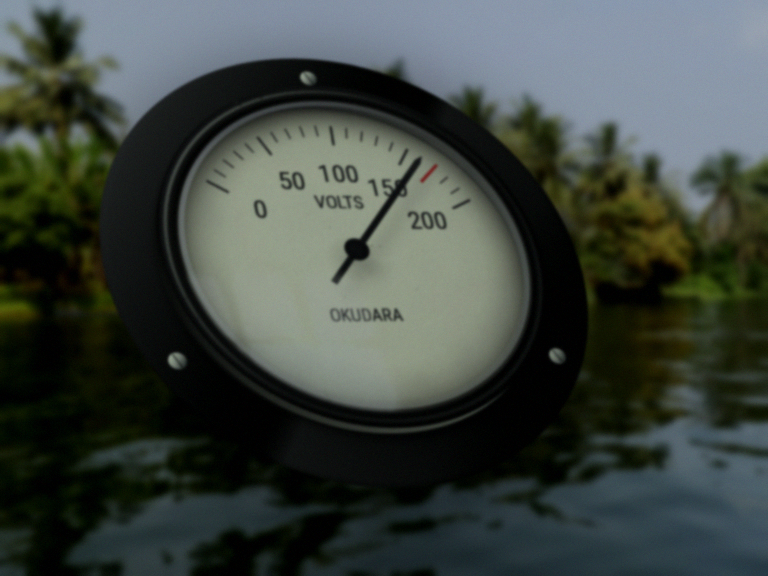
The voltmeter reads 160 V
